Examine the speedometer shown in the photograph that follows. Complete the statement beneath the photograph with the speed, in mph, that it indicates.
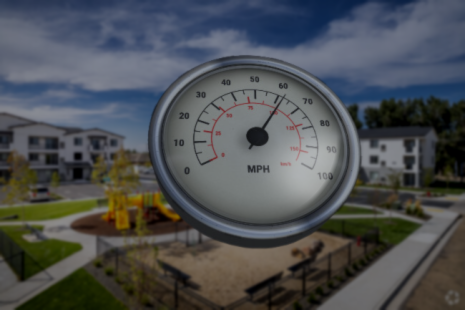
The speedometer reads 62.5 mph
